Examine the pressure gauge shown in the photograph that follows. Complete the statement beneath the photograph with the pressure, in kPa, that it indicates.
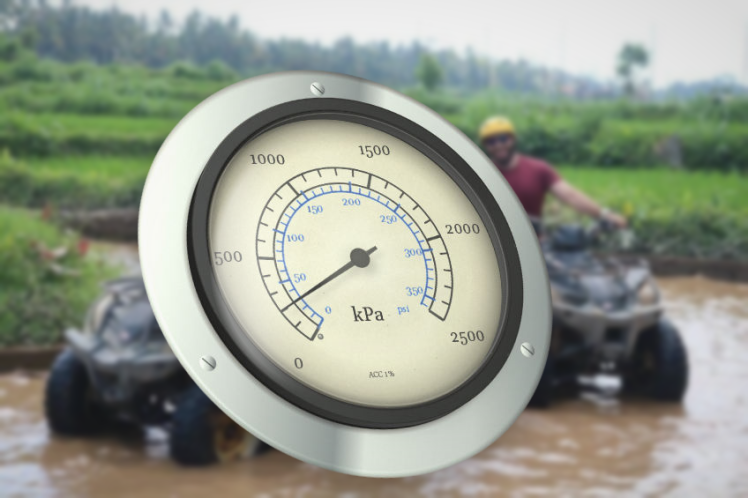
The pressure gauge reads 200 kPa
